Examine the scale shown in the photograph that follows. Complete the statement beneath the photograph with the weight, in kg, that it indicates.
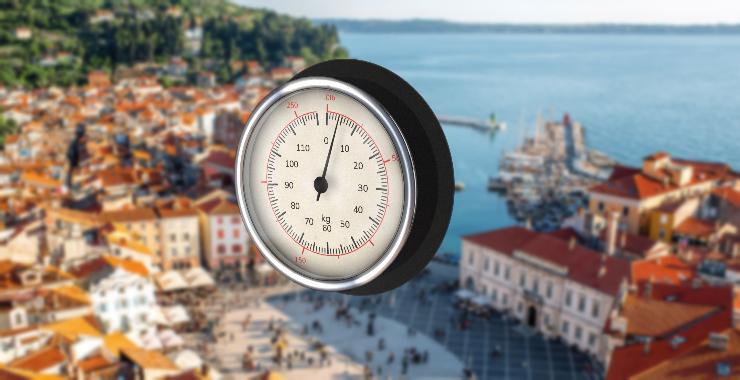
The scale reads 5 kg
